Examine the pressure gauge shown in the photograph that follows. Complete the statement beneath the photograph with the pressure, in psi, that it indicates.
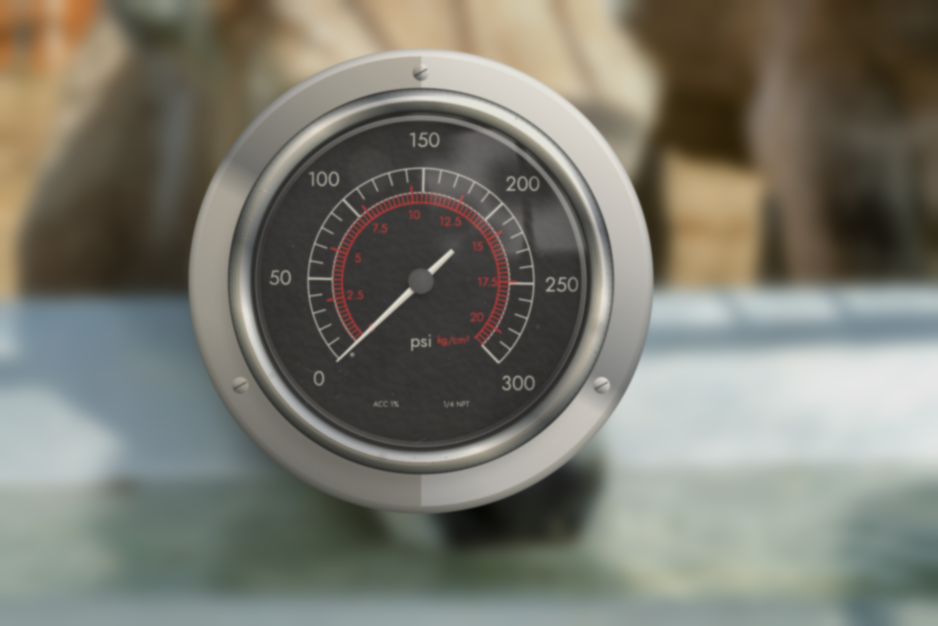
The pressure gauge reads 0 psi
